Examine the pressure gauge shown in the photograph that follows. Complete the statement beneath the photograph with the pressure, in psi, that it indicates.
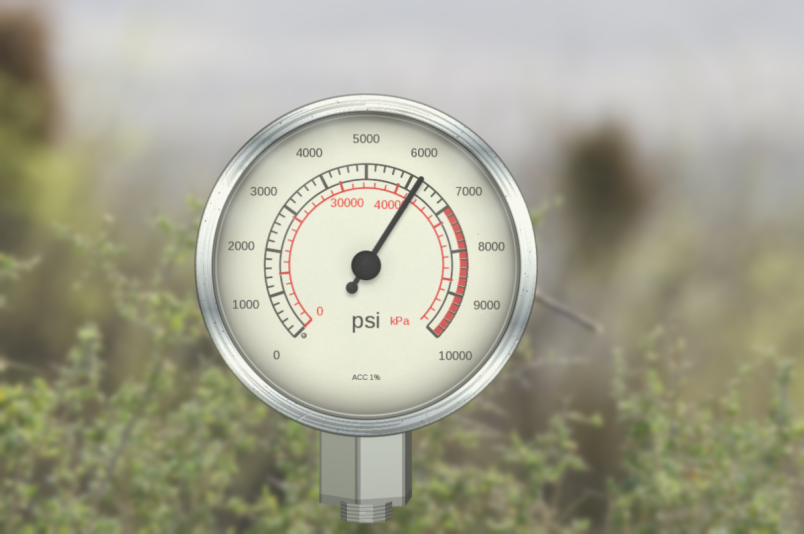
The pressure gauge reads 6200 psi
